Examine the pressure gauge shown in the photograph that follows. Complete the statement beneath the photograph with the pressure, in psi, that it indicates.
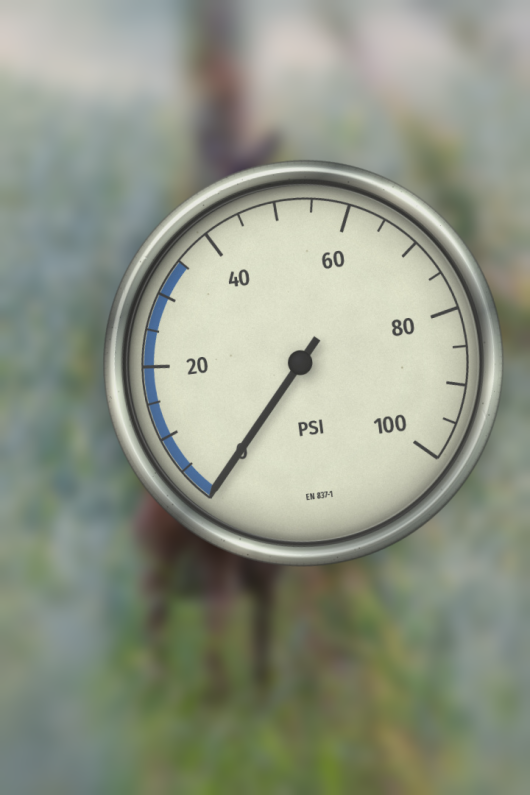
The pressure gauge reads 0 psi
